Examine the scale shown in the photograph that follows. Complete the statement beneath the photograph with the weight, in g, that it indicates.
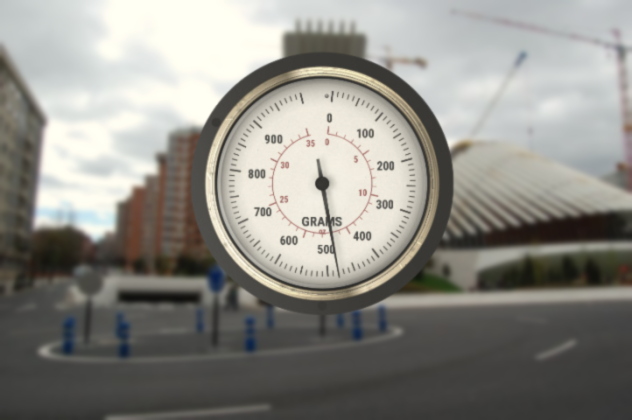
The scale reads 480 g
